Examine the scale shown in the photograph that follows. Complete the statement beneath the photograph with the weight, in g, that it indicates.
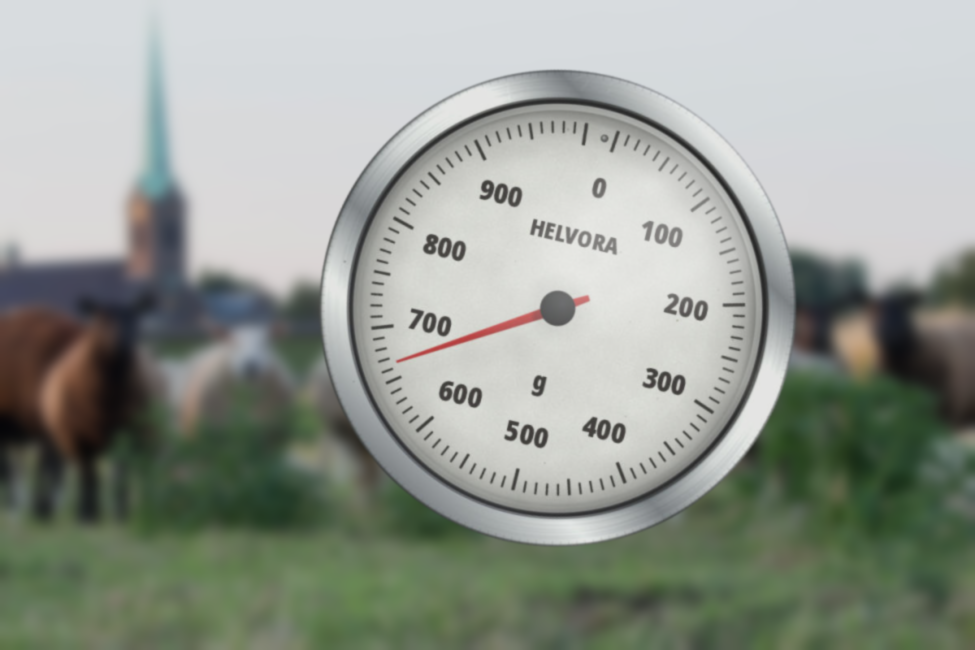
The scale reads 665 g
